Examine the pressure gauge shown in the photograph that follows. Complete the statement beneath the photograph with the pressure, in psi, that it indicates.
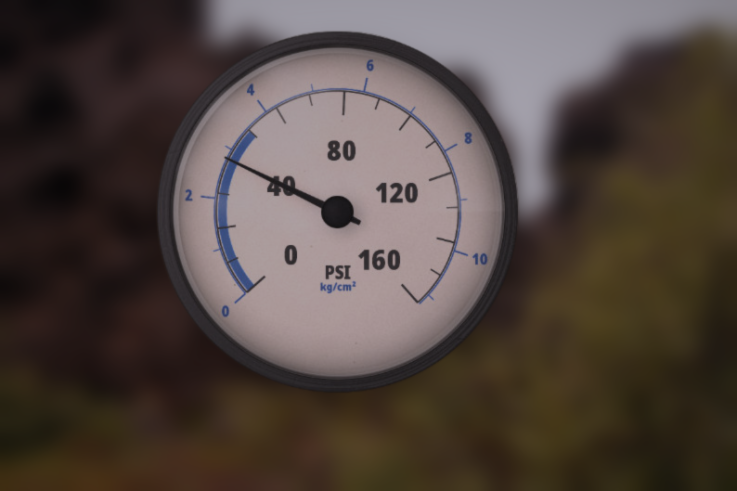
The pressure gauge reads 40 psi
